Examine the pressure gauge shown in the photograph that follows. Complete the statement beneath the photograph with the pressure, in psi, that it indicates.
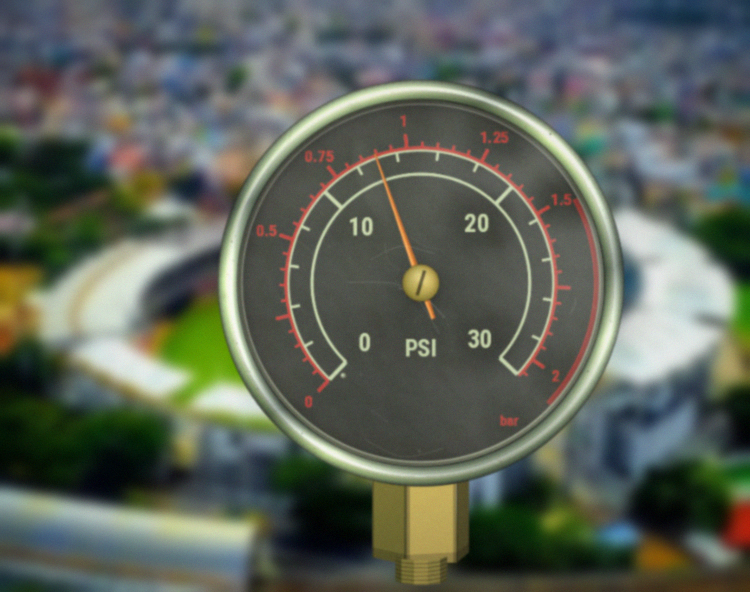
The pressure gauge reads 13 psi
